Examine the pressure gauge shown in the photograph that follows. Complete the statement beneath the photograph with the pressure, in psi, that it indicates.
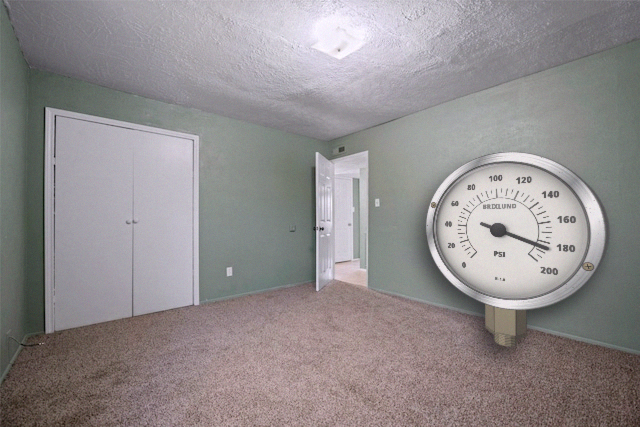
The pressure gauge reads 185 psi
